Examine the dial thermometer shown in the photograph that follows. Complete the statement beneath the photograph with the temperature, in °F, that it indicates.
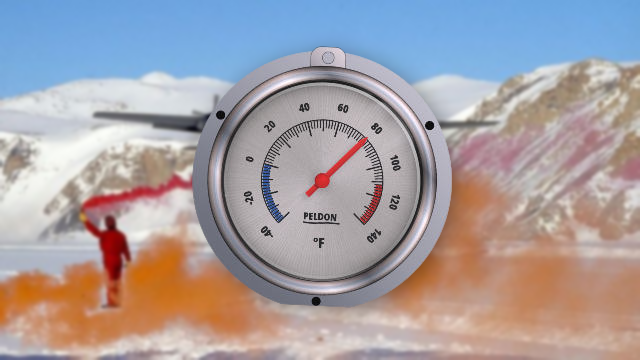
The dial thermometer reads 80 °F
